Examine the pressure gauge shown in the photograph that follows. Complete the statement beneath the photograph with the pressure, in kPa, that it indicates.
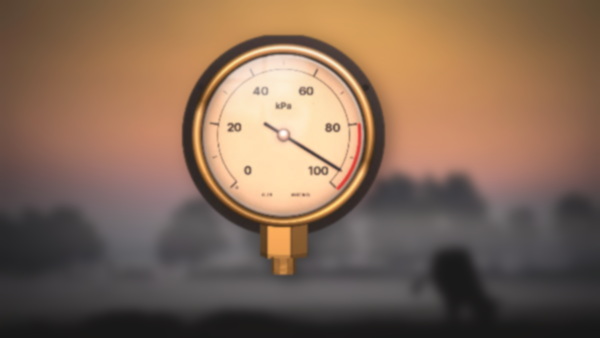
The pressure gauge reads 95 kPa
